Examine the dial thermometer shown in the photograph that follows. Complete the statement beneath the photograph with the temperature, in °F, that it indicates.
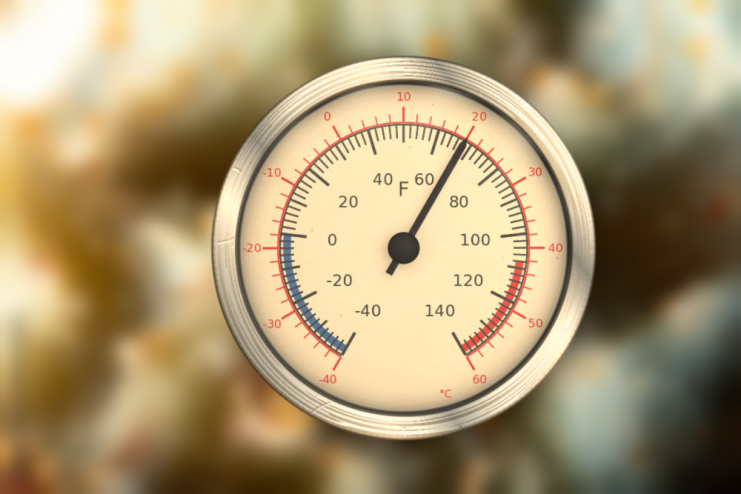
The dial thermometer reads 68 °F
